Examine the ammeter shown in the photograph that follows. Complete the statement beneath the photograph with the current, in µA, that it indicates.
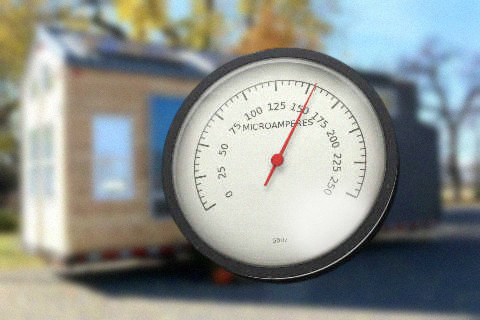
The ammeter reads 155 µA
